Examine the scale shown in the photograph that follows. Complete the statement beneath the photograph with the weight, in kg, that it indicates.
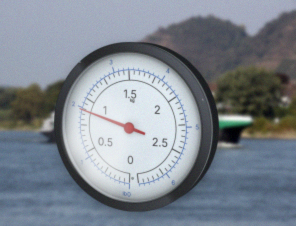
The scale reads 0.9 kg
